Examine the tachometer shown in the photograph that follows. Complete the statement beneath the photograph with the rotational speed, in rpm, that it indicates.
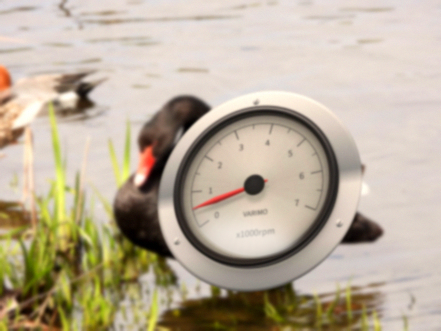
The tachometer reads 500 rpm
